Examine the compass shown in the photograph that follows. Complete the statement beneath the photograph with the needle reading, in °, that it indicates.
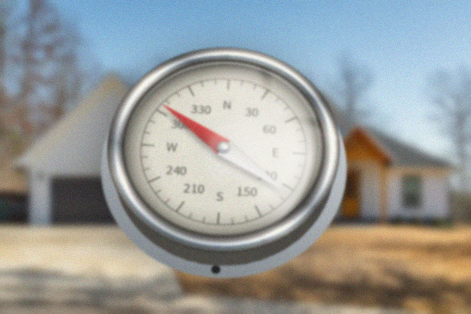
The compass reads 305 °
